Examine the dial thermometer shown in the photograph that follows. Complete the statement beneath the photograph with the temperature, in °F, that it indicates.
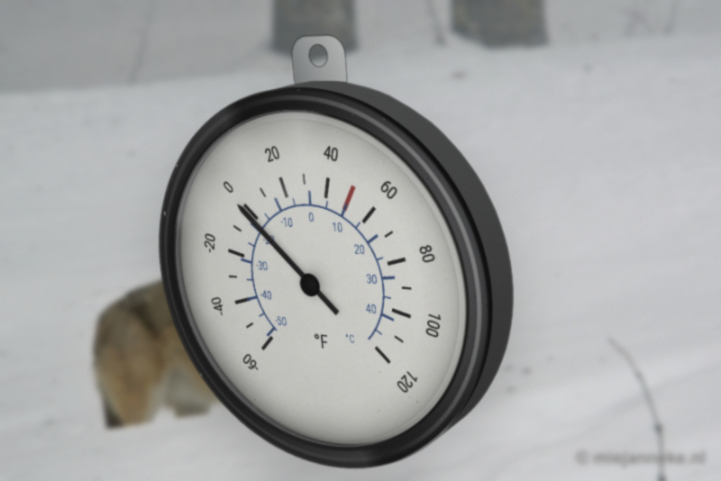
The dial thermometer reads 0 °F
